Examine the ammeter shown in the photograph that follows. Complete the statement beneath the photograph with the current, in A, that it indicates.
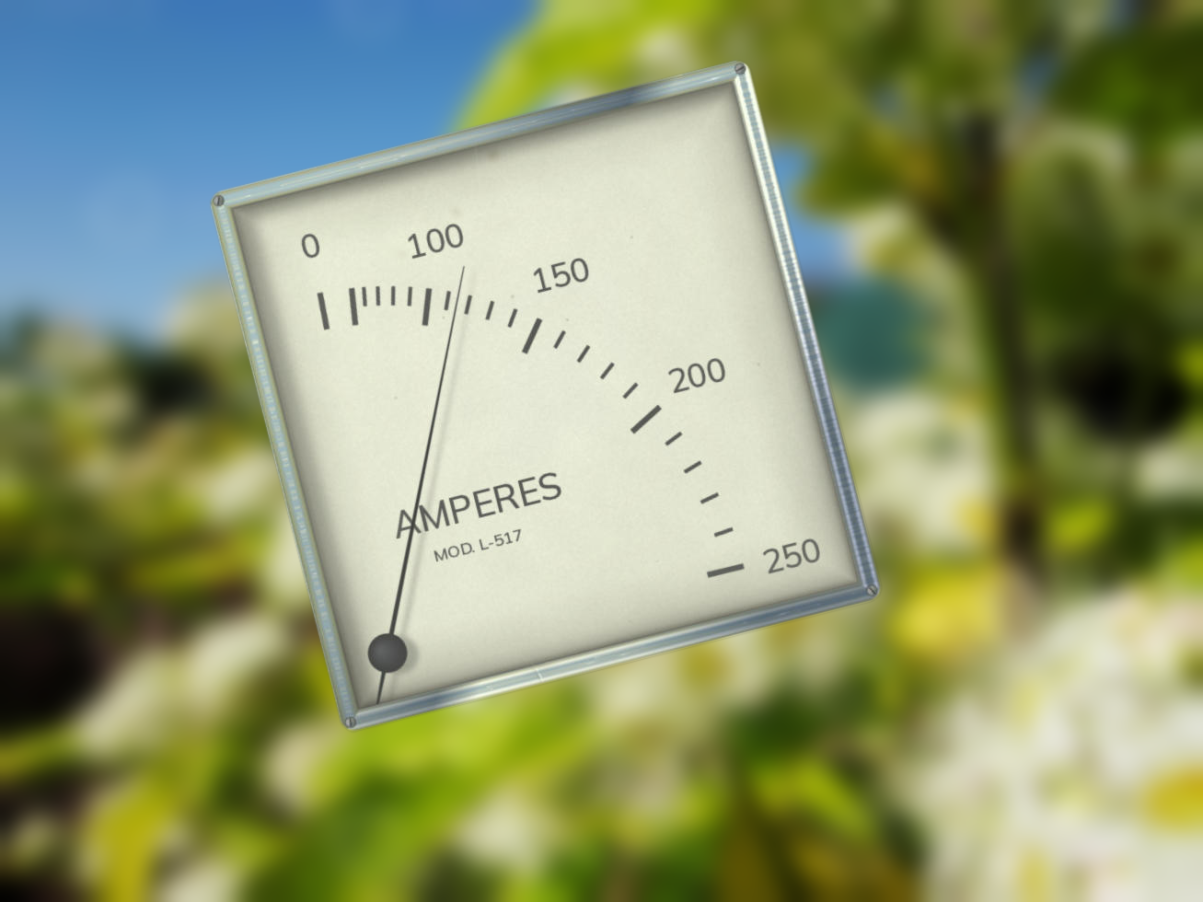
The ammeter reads 115 A
